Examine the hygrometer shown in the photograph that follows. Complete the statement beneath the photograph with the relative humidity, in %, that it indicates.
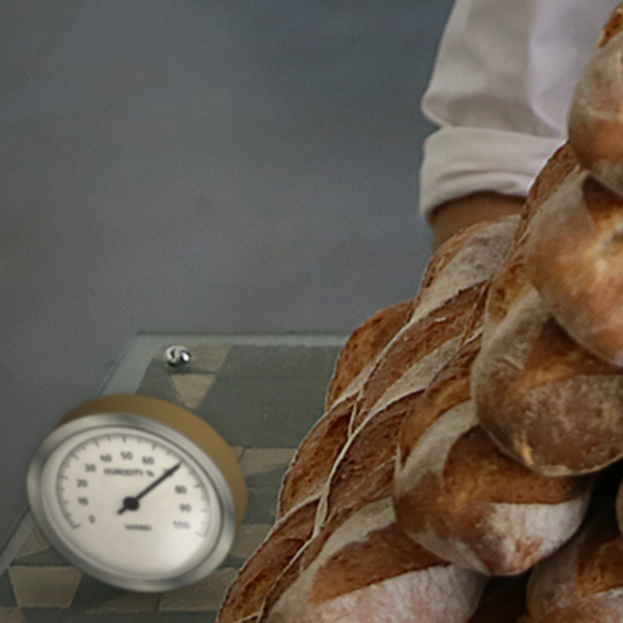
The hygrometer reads 70 %
